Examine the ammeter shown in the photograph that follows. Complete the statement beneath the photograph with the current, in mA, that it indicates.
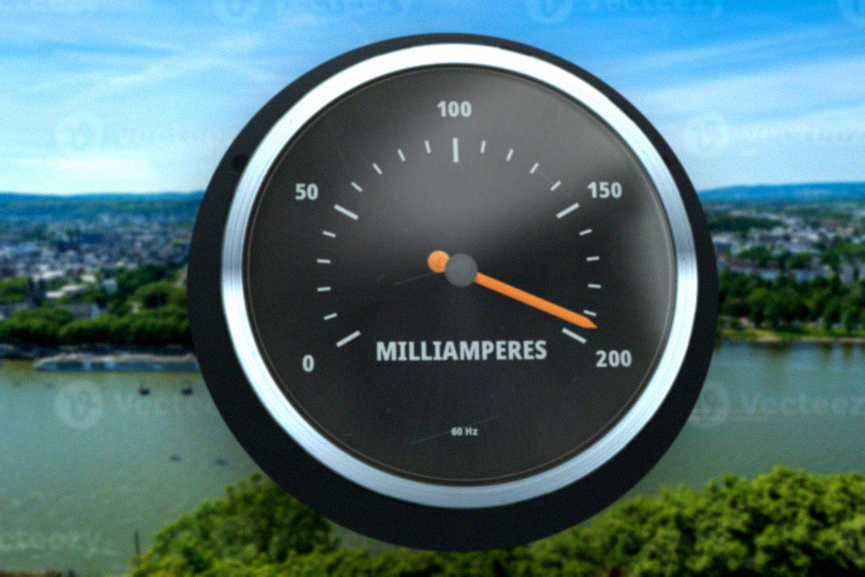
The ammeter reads 195 mA
